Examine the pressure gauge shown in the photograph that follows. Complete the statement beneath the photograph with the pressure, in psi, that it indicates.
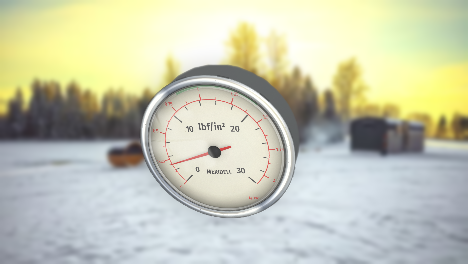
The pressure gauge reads 3 psi
